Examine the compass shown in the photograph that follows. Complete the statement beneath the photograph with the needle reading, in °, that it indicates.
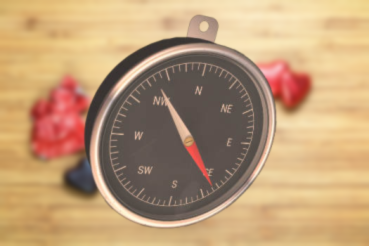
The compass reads 140 °
